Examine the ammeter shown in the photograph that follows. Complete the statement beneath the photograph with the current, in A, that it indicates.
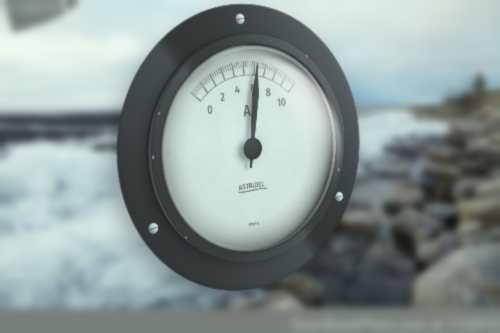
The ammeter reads 6 A
